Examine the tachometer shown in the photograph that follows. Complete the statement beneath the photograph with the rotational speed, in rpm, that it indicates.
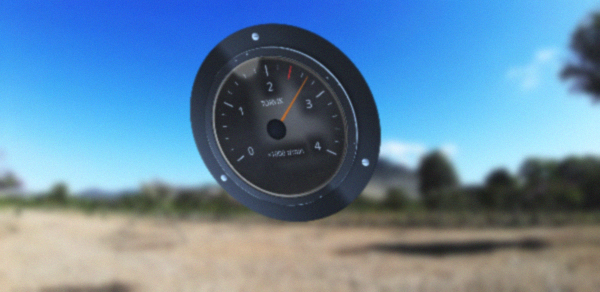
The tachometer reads 2700 rpm
